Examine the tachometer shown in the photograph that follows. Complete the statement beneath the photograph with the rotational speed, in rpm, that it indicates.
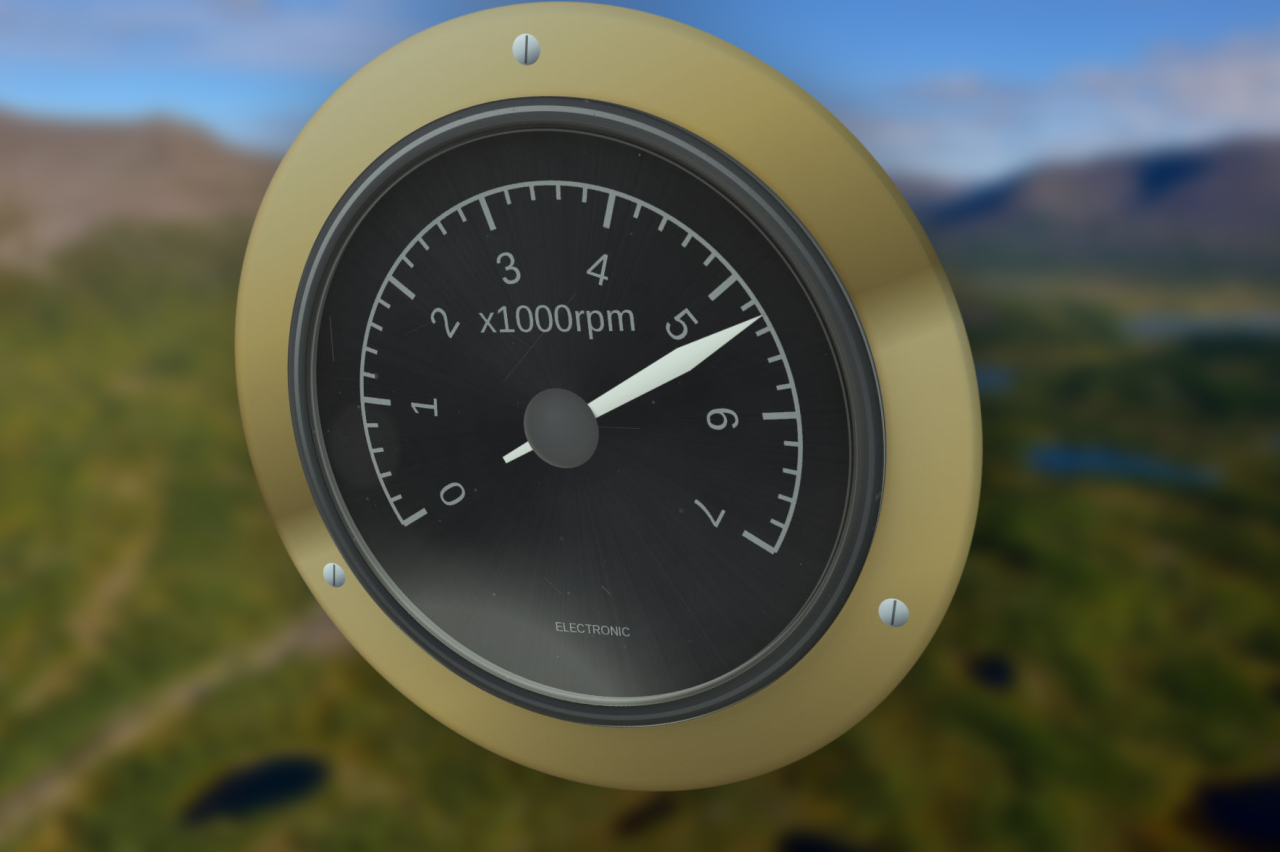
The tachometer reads 5300 rpm
